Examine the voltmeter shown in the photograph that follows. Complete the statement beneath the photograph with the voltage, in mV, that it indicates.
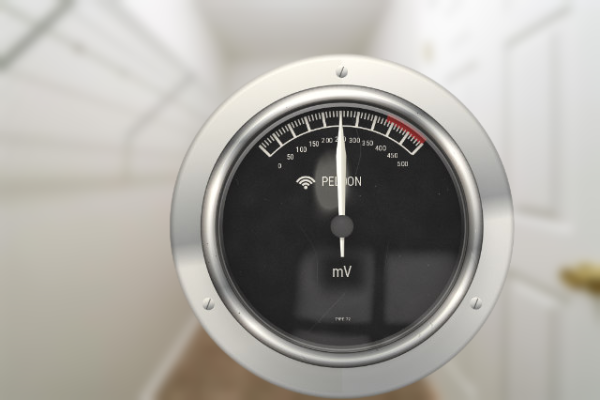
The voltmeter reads 250 mV
